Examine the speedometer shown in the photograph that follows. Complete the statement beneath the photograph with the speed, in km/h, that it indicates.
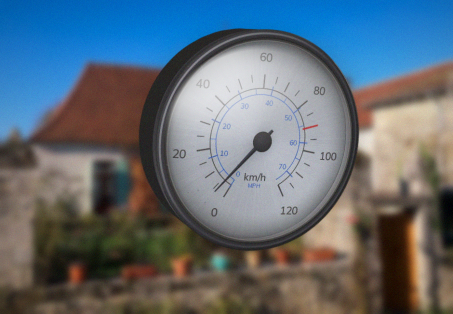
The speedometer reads 5 km/h
